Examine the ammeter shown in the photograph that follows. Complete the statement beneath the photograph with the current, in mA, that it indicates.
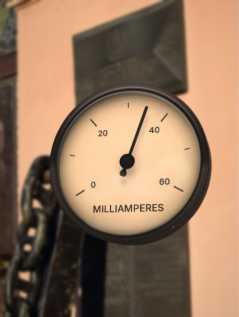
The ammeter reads 35 mA
